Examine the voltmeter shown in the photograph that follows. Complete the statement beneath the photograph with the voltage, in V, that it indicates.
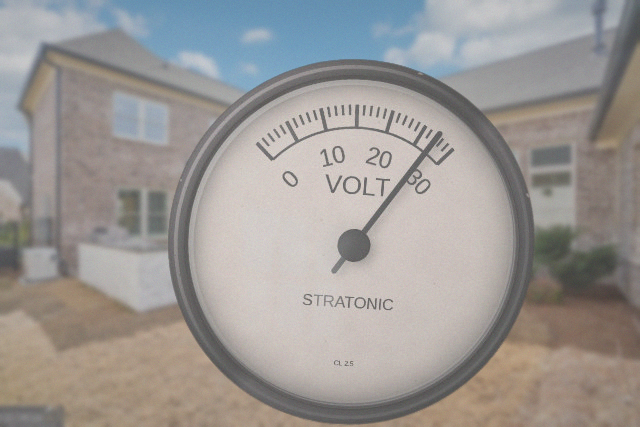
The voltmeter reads 27 V
